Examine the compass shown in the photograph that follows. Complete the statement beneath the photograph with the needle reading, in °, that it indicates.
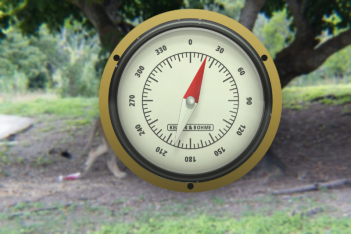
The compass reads 20 °
